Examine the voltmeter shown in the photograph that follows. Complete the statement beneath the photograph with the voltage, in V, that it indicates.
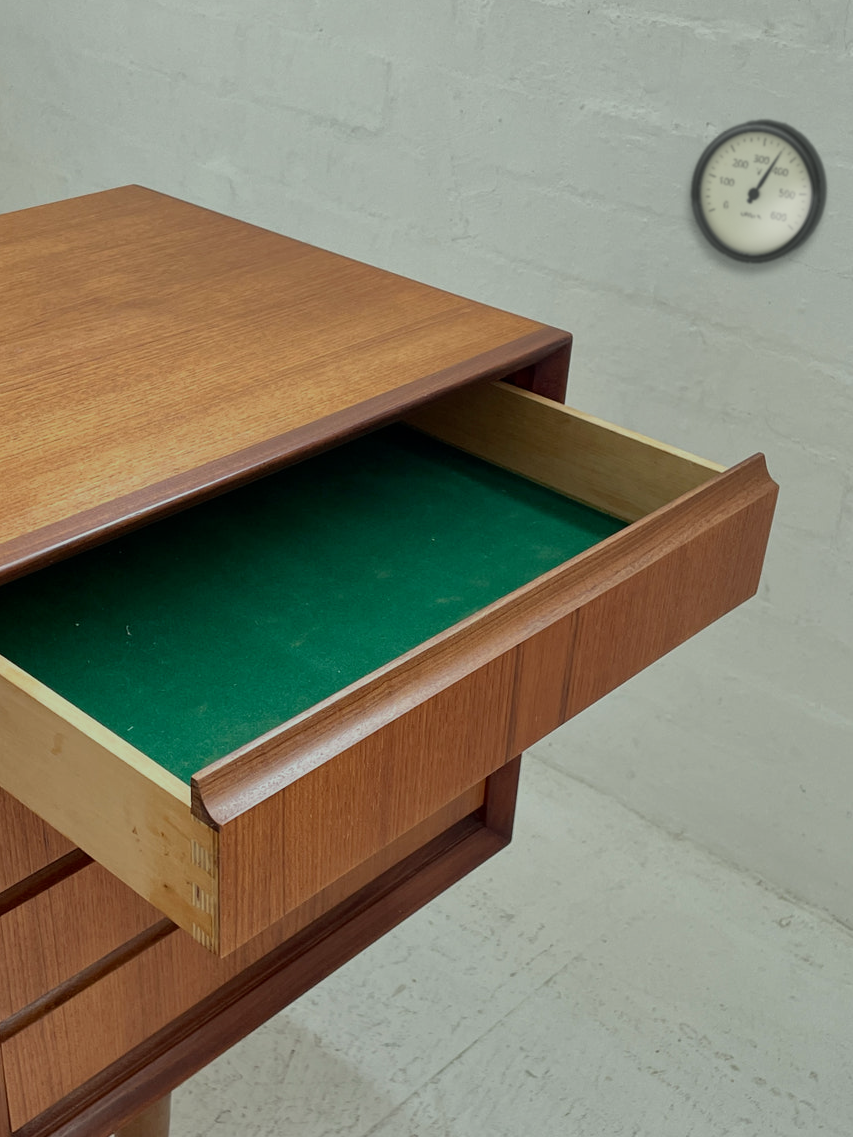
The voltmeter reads 360 V
